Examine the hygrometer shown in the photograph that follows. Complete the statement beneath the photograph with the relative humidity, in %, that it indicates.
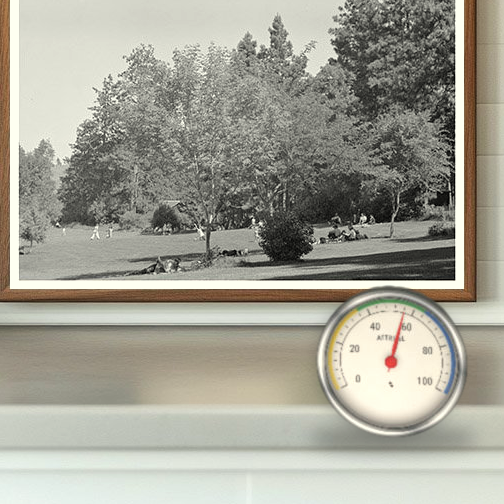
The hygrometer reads 56 %
